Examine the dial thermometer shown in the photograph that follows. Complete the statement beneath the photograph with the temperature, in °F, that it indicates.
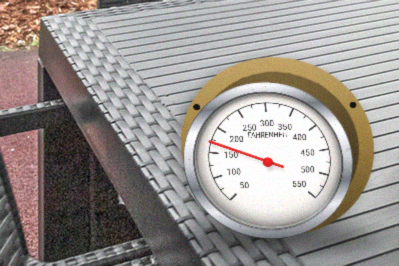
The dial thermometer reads 175 °F
